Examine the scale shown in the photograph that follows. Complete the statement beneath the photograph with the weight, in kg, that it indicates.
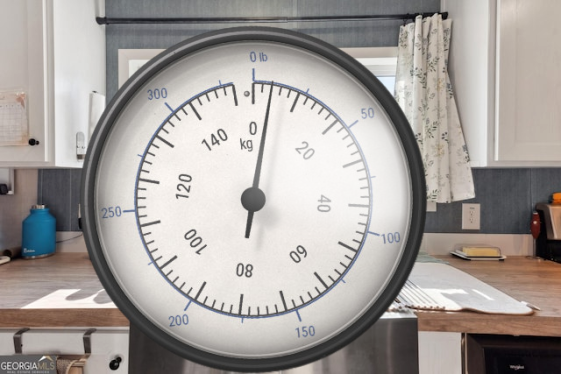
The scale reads 4 kg
